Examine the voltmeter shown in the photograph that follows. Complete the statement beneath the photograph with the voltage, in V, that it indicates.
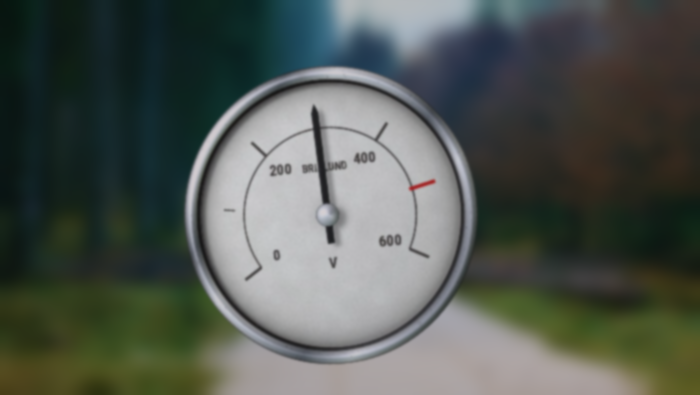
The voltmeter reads 300 V
